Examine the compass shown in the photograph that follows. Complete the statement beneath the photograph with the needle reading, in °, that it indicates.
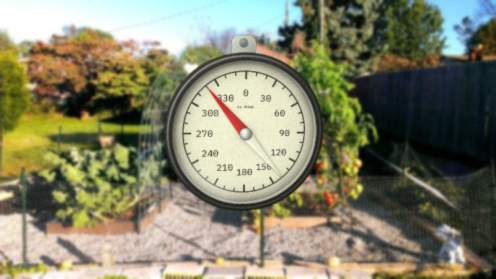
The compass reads 320 °
